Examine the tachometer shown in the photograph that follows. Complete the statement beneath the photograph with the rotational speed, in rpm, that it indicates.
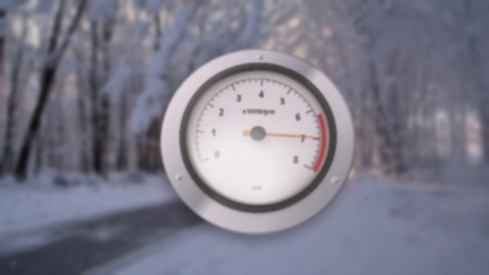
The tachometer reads 7000 rpm
